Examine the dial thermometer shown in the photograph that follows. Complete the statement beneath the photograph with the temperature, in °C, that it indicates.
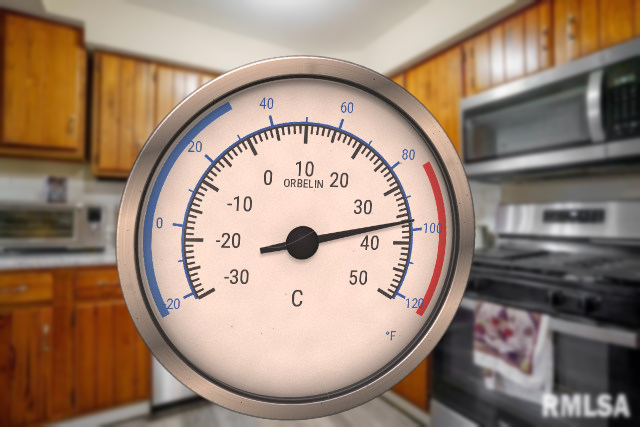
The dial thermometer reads 36 °C
